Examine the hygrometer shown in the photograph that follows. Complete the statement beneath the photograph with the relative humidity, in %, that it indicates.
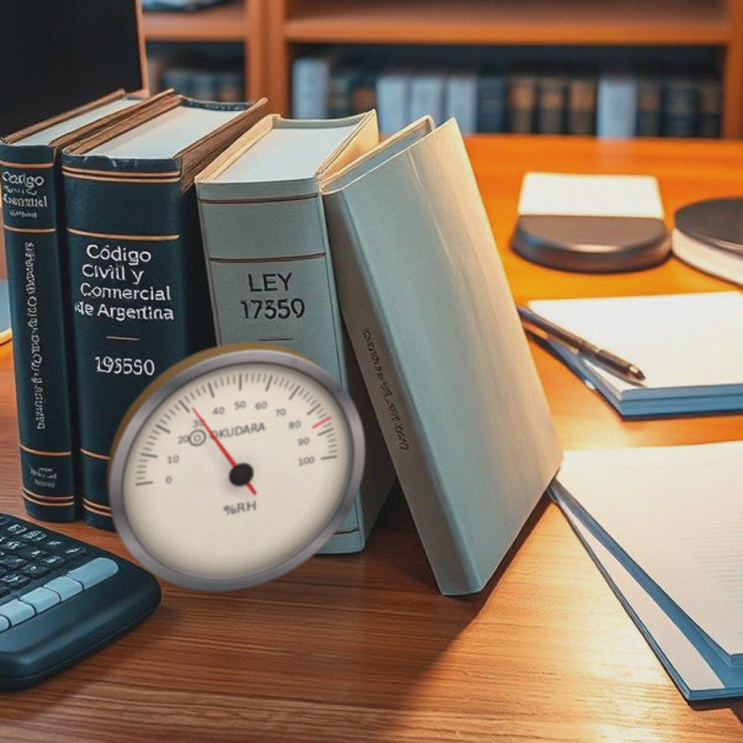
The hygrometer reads 32 %
